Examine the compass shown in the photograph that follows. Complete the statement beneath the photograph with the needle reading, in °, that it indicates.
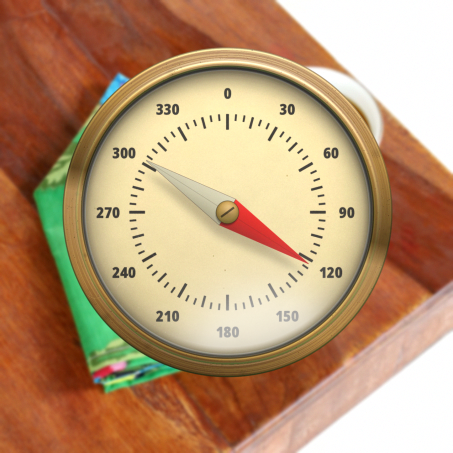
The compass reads 122.5 °
